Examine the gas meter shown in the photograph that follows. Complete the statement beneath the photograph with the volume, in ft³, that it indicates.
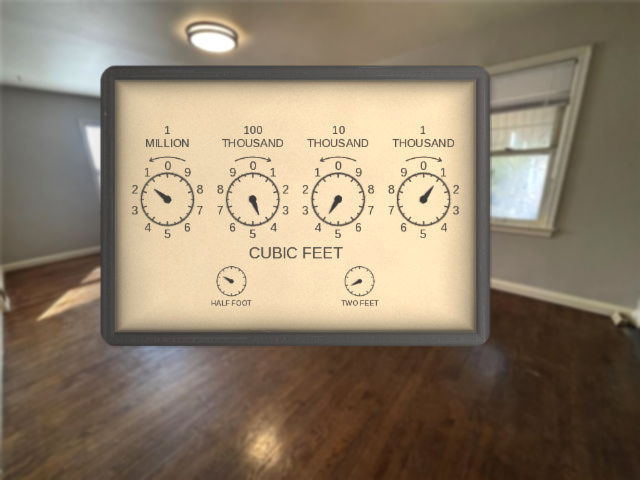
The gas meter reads 144100 ft³
